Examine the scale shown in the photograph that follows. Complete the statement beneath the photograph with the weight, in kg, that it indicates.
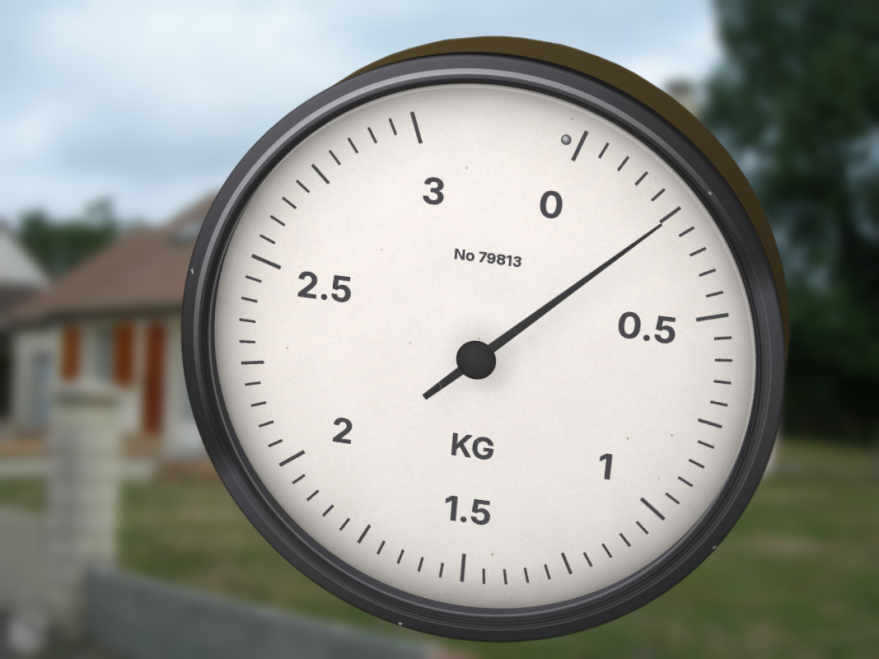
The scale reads 0.25 kg
